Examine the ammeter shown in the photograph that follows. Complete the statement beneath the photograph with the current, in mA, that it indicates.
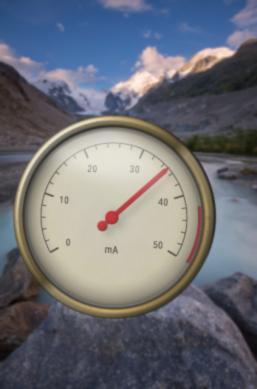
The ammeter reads 35 mA
